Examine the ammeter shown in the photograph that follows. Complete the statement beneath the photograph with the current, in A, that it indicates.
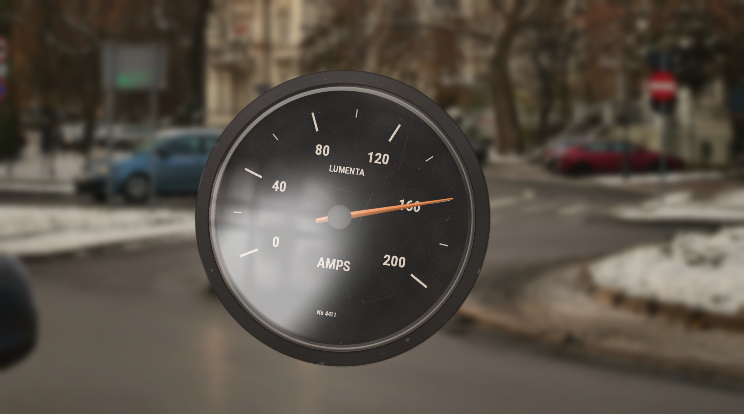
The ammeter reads 160 A
